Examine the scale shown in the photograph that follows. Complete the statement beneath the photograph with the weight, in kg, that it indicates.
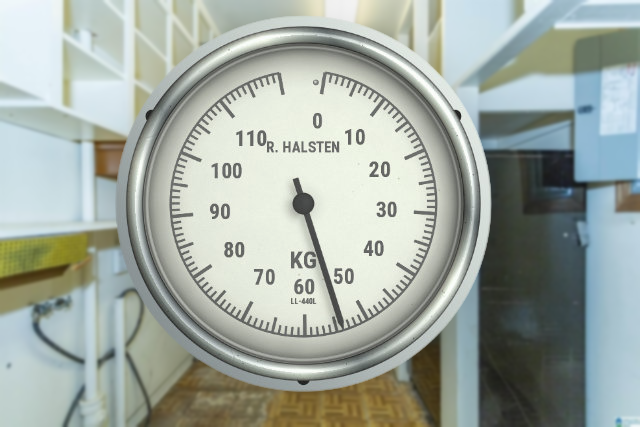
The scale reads 54 kg
